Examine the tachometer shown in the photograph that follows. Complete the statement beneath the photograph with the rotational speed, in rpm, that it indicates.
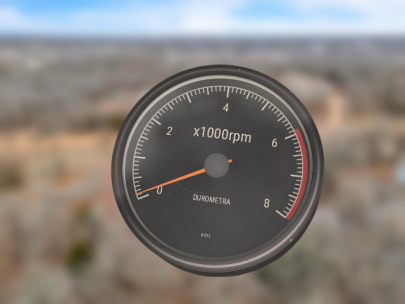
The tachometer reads 100 rpm
